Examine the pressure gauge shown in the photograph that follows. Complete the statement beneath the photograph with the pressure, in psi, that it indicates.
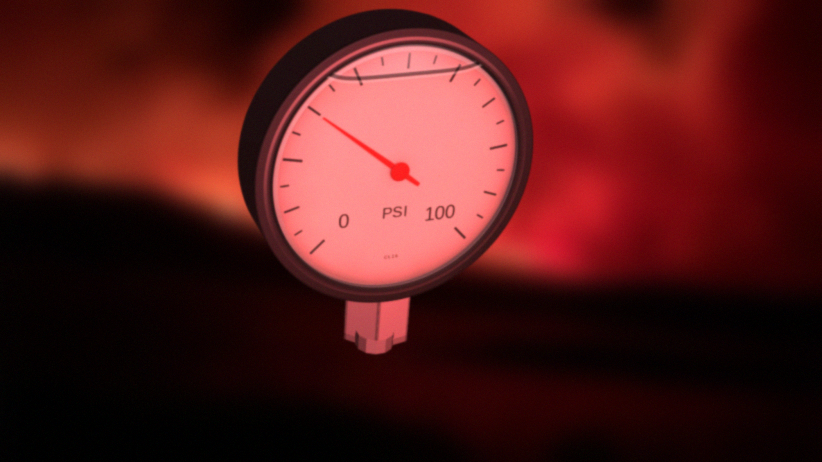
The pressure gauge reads 30 psi
